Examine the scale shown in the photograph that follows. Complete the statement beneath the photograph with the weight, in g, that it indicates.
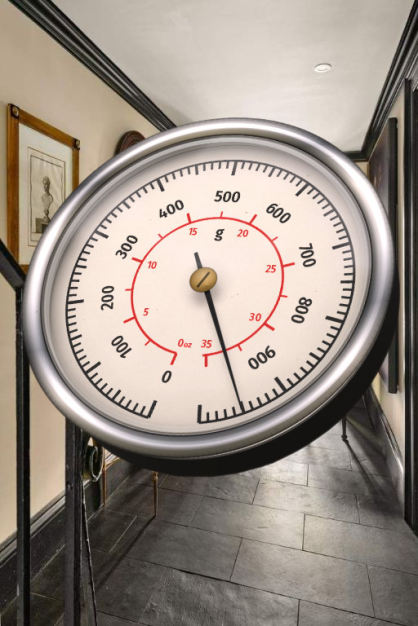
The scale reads 950 g
